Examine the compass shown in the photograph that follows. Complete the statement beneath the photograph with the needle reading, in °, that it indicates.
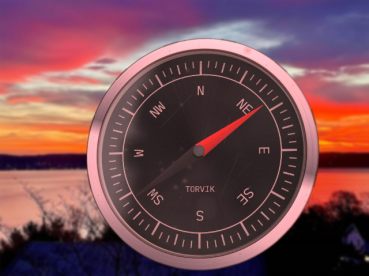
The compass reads 55 °
